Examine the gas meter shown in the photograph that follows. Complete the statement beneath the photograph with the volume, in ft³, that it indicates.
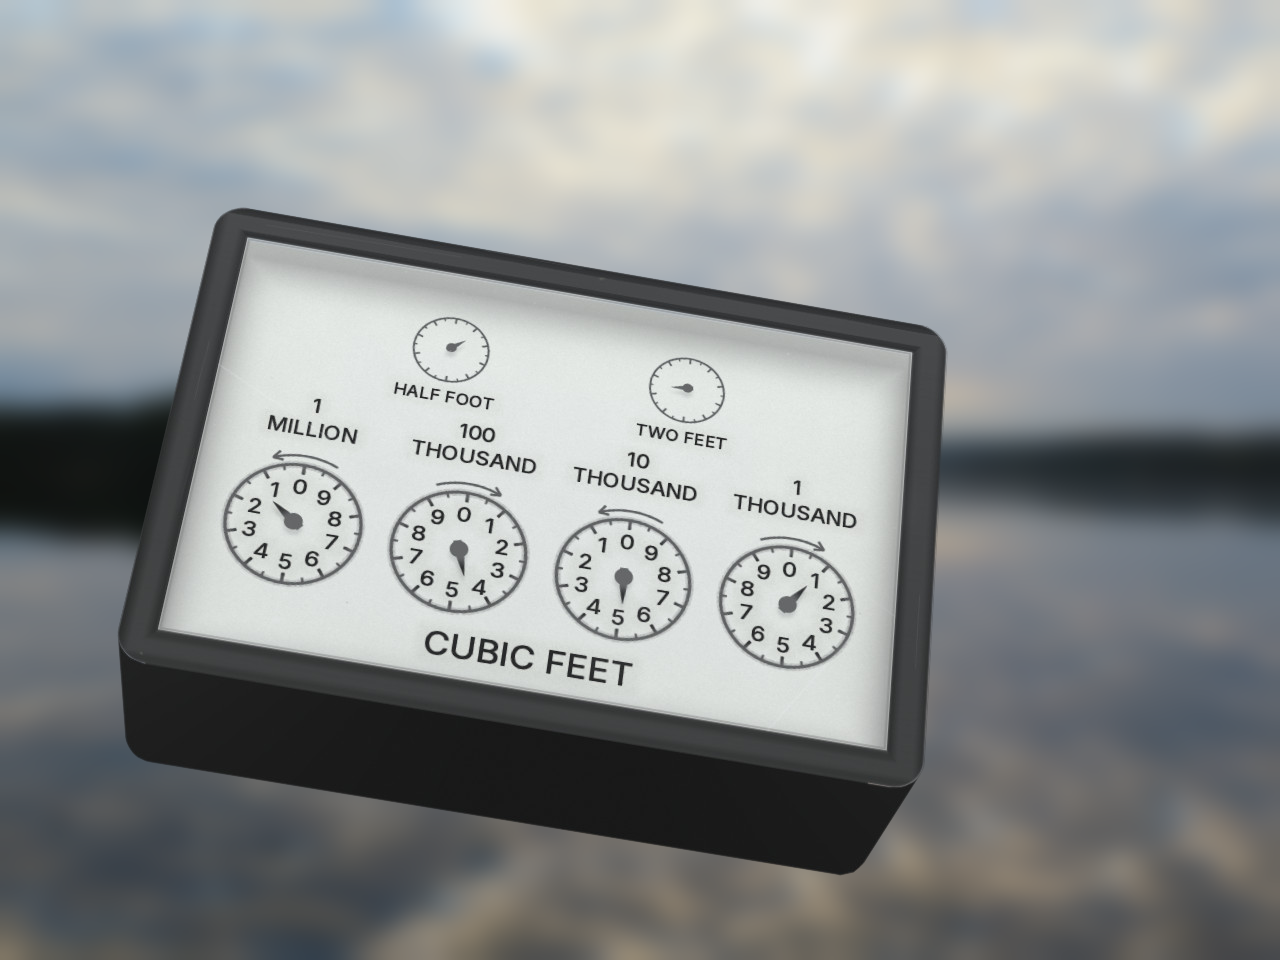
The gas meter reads 145100 ft³
